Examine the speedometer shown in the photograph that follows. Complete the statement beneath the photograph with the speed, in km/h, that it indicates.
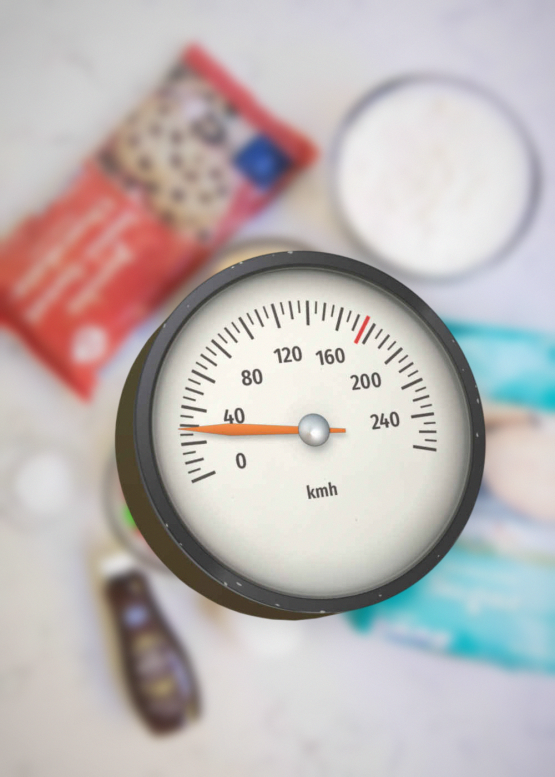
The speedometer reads 27.5 km/h
